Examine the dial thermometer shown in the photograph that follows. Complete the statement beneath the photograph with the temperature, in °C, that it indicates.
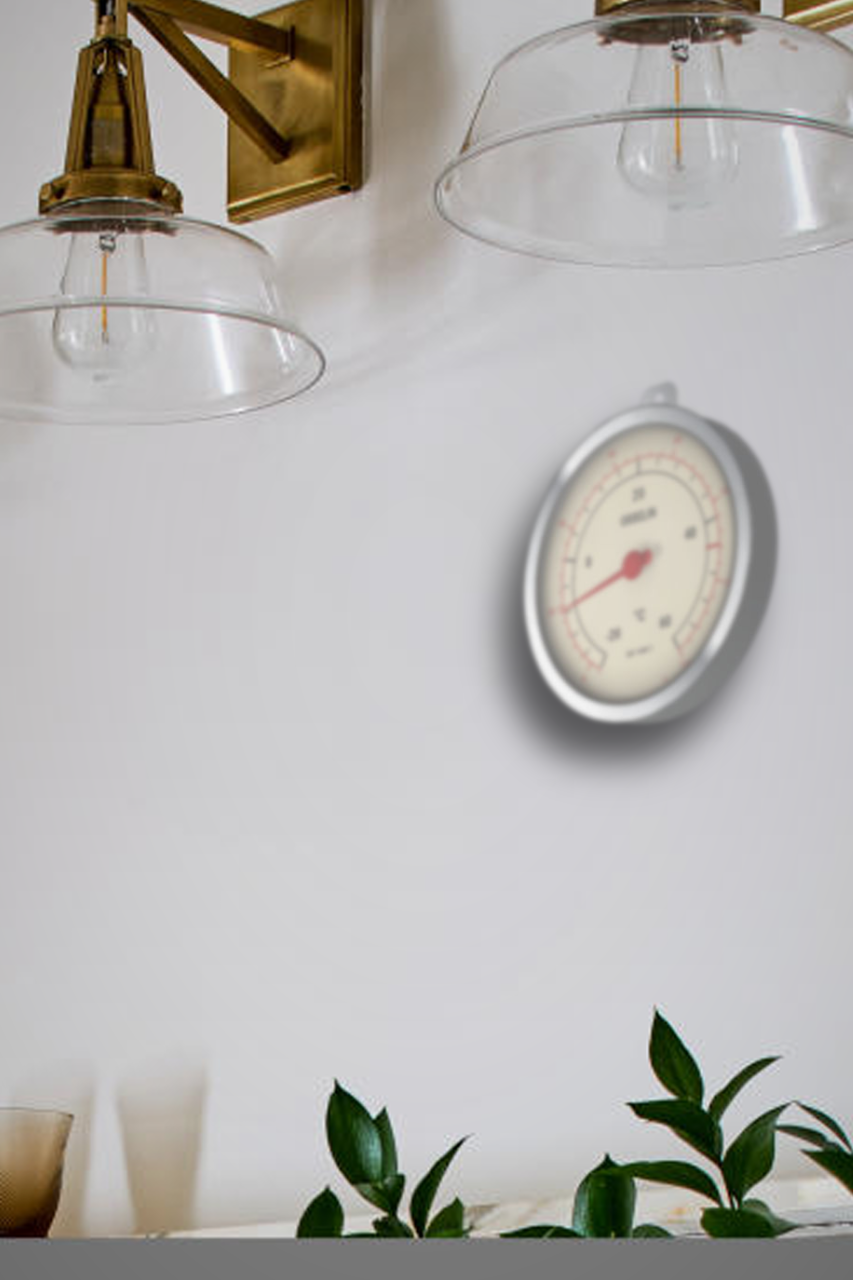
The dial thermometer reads -8 °C
